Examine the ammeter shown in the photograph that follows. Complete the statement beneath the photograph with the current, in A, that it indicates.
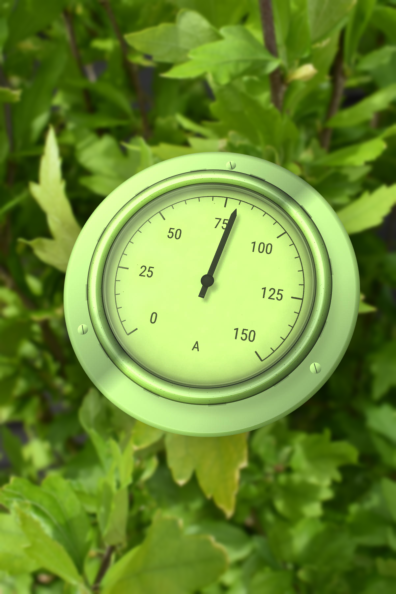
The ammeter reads 80 A
